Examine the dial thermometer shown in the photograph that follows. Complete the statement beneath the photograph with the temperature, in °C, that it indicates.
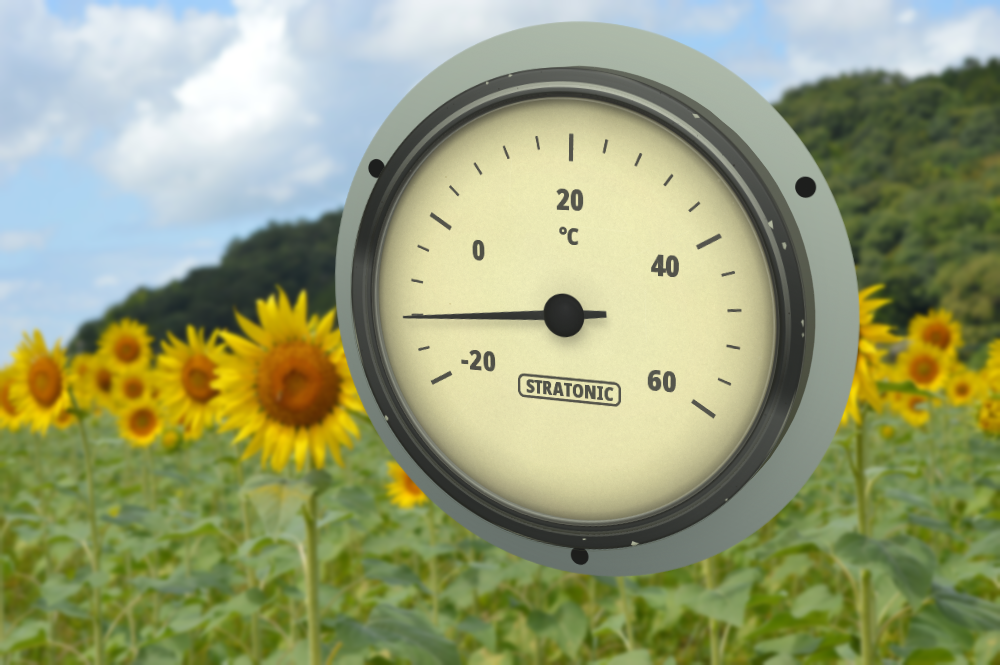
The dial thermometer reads -12 °C
